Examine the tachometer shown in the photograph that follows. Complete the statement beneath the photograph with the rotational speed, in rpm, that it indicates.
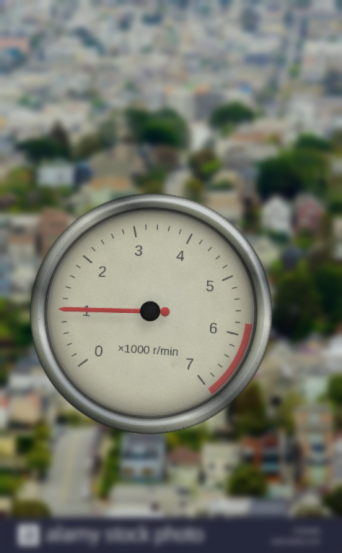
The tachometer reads 1000 rpm
